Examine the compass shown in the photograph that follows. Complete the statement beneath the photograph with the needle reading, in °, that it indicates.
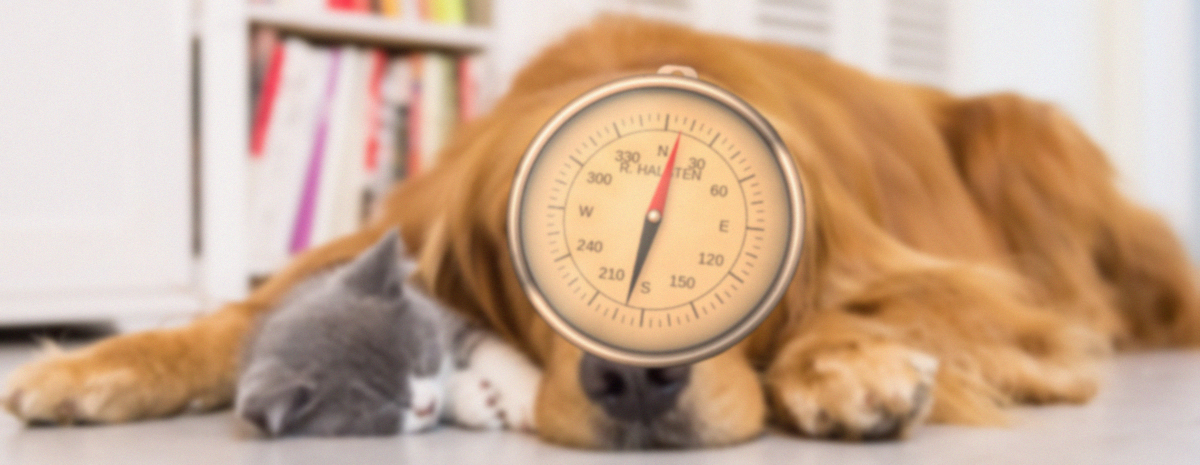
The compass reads 10 °
